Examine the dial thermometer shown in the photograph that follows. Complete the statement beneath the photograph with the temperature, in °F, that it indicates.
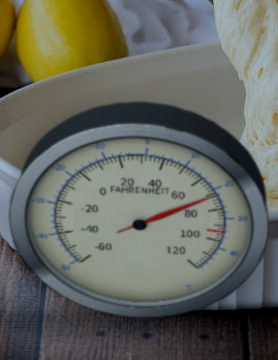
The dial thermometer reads 70 °F
